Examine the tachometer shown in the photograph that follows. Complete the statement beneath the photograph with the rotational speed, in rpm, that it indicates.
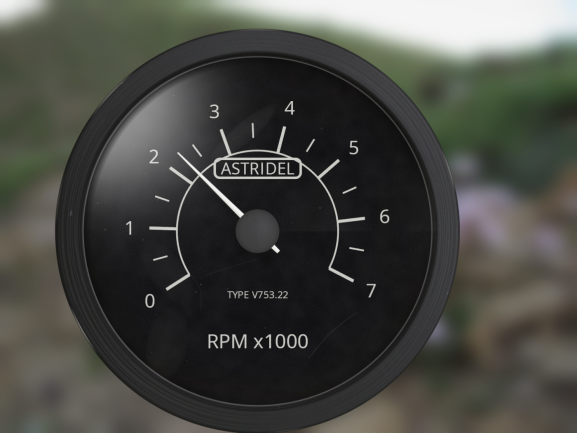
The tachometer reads 2250 rpm
